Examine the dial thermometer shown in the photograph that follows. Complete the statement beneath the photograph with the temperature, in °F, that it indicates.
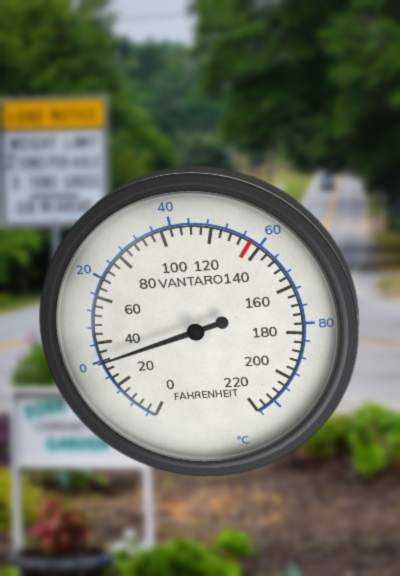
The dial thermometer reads 32 °F
